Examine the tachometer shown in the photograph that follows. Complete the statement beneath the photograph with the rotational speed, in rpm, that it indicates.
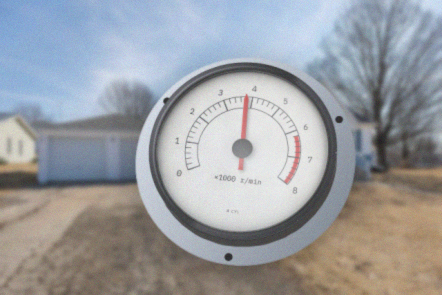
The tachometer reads 3800 rpm
